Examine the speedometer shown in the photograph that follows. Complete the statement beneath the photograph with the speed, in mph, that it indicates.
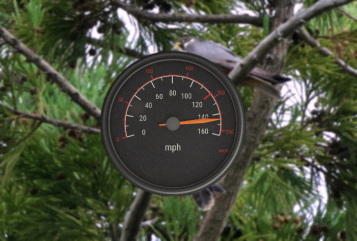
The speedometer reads 145 mph
